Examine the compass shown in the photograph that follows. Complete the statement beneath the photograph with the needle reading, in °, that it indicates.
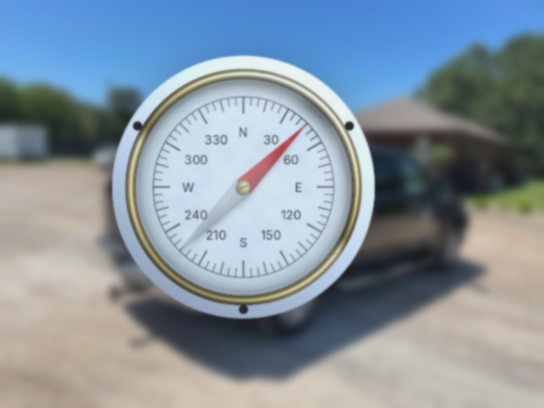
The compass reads 45 °
